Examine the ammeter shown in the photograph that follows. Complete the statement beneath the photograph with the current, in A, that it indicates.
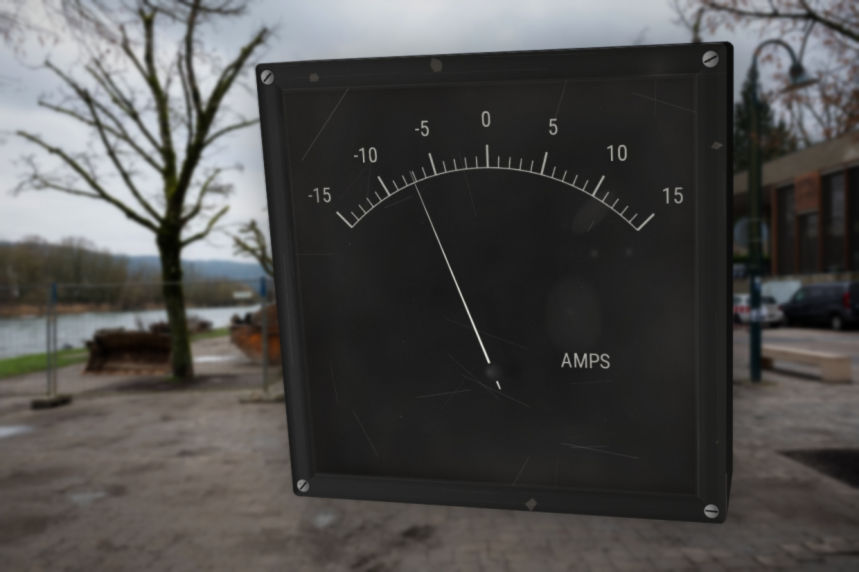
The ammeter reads -7 A
